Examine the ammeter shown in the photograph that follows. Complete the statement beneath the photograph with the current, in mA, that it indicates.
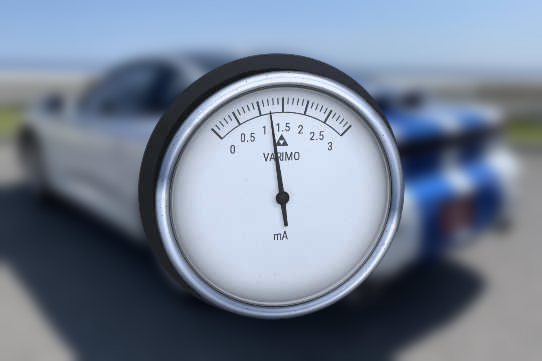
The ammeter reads 1.2 mA
